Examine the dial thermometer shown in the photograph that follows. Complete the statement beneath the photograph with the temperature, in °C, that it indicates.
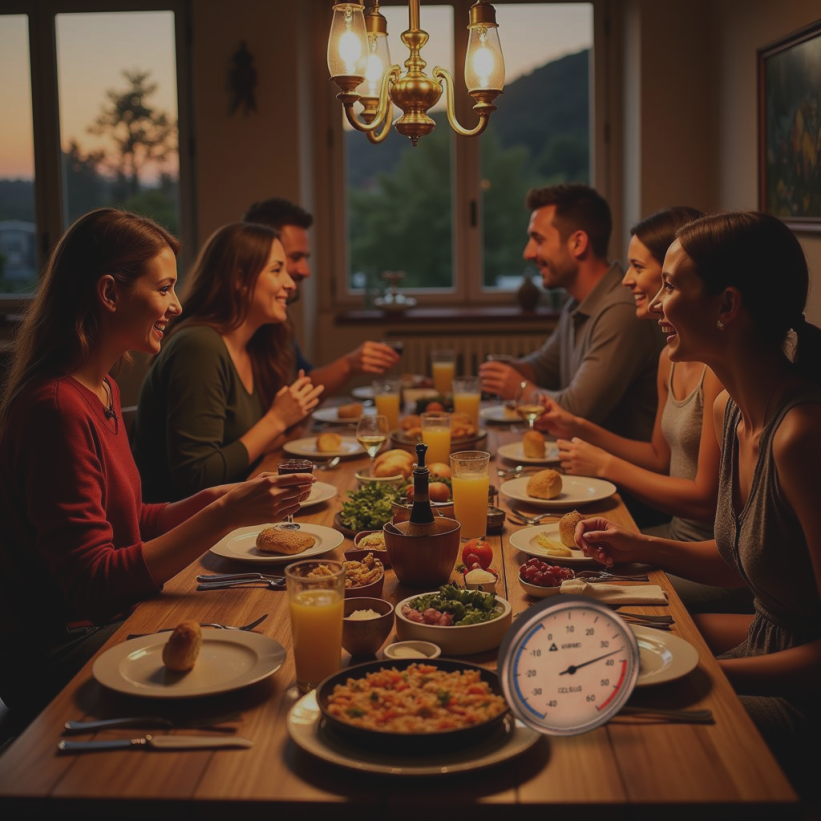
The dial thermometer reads 35 °C
